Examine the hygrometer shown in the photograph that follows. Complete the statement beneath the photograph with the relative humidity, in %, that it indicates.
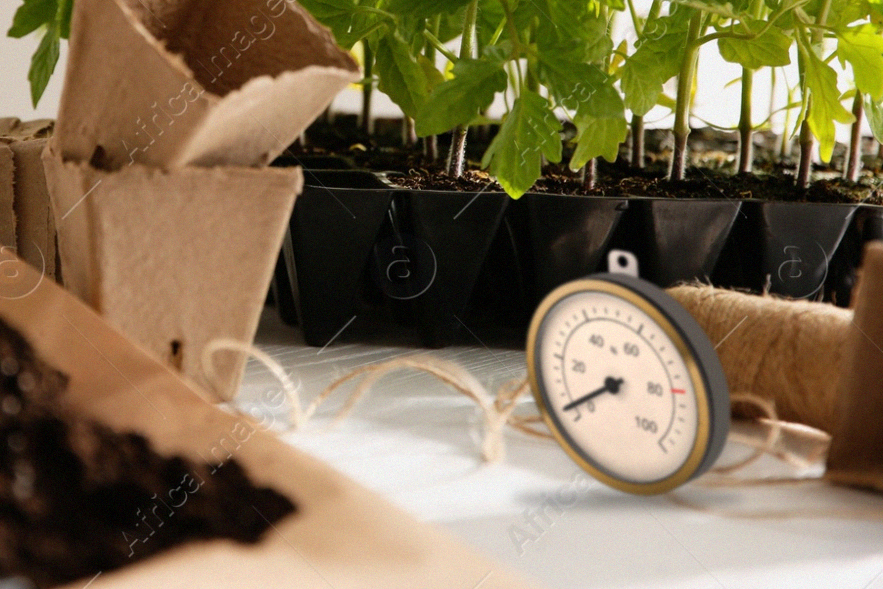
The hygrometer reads 4 %
